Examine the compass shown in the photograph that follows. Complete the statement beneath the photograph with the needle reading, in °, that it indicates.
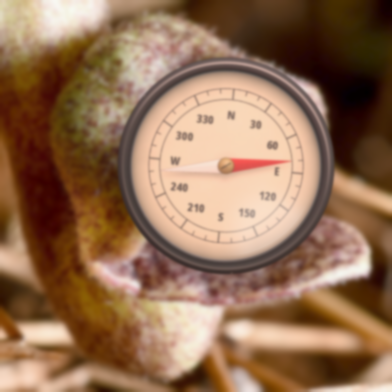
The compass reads 80 °
